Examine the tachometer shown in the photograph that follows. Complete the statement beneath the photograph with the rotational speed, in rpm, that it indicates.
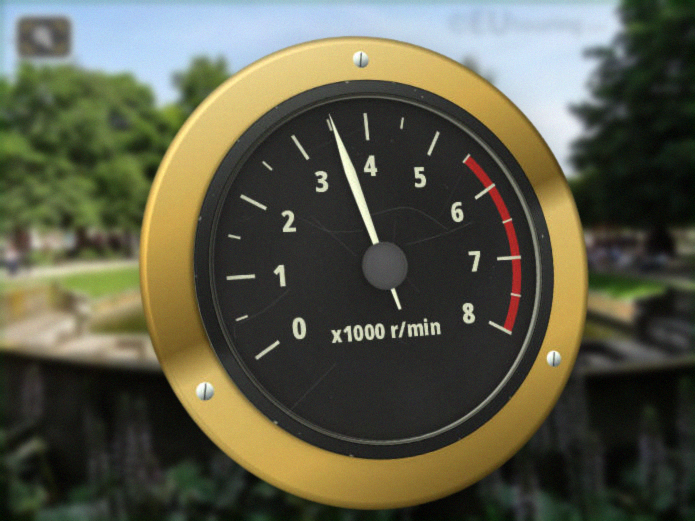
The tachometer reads 3500 rpm
